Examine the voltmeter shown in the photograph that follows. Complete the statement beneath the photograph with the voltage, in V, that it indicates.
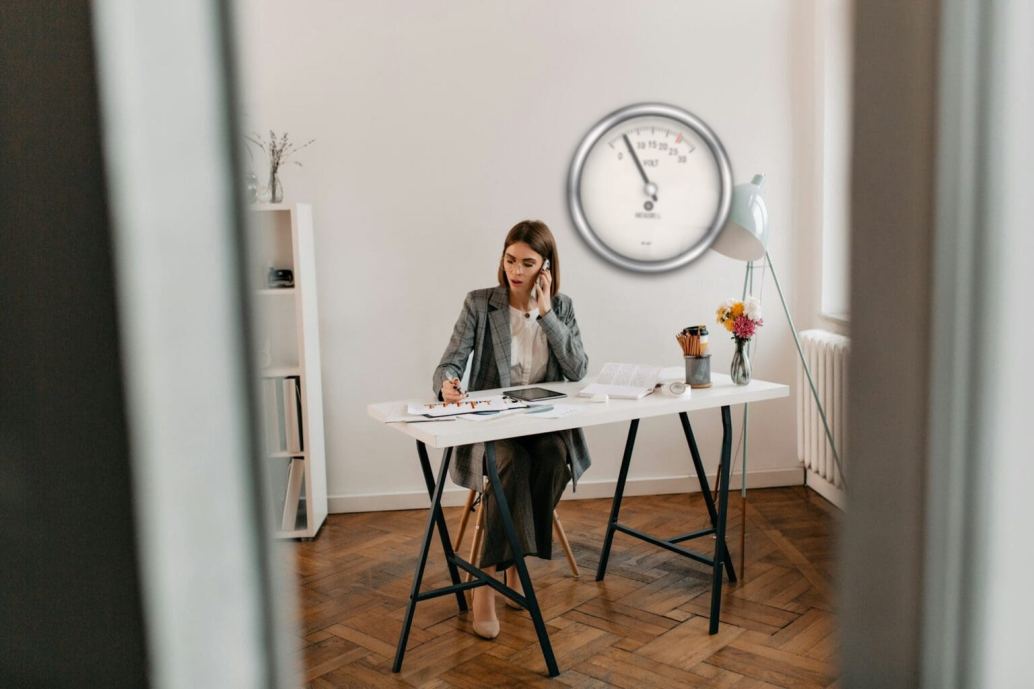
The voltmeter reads 5 V
